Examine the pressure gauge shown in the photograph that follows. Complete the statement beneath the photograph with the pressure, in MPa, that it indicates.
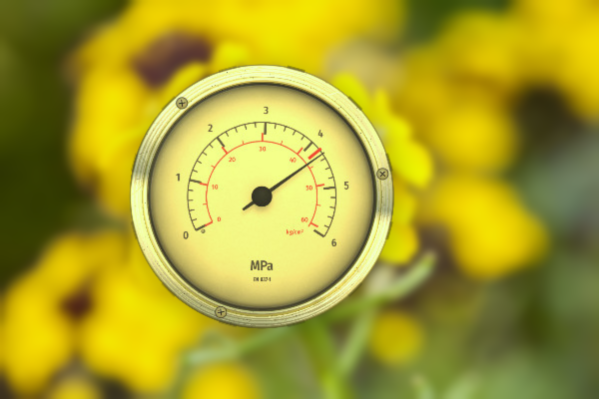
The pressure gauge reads 4.3 MPa
